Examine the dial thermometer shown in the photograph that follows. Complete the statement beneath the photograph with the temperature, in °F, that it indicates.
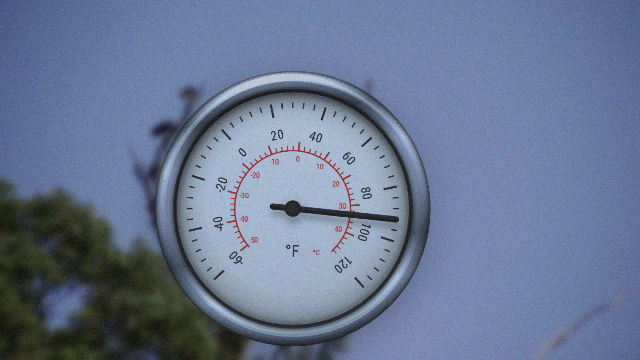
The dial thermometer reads 92 °F
